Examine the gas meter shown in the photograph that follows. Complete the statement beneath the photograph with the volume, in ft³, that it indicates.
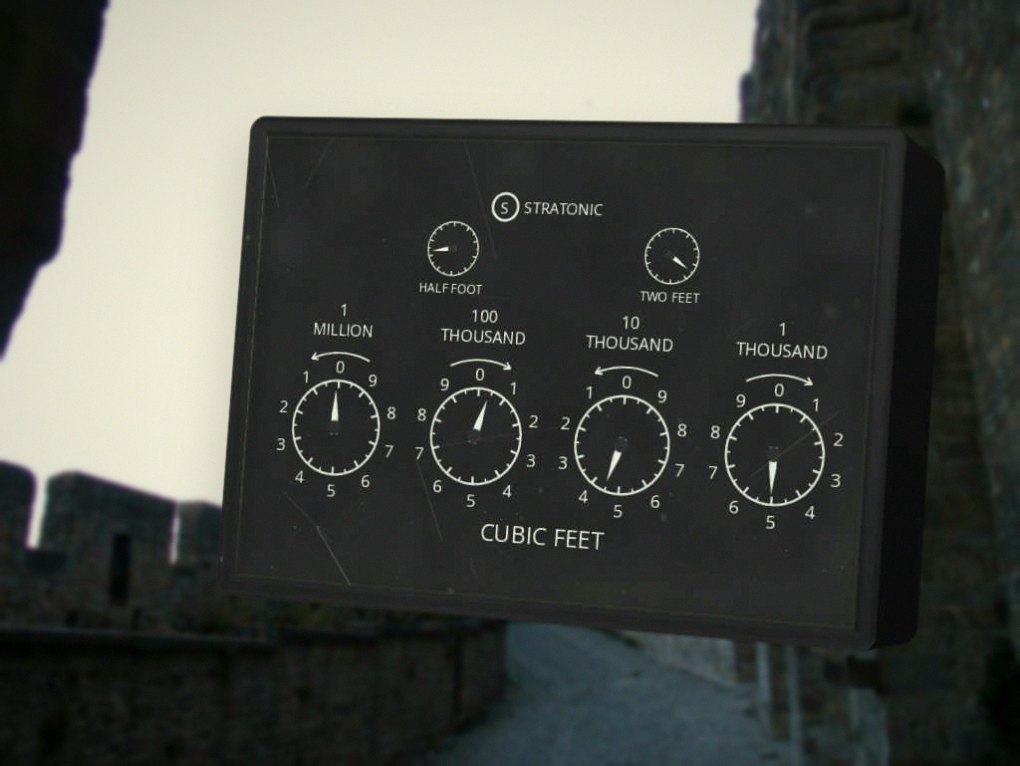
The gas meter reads 4500 ft³
